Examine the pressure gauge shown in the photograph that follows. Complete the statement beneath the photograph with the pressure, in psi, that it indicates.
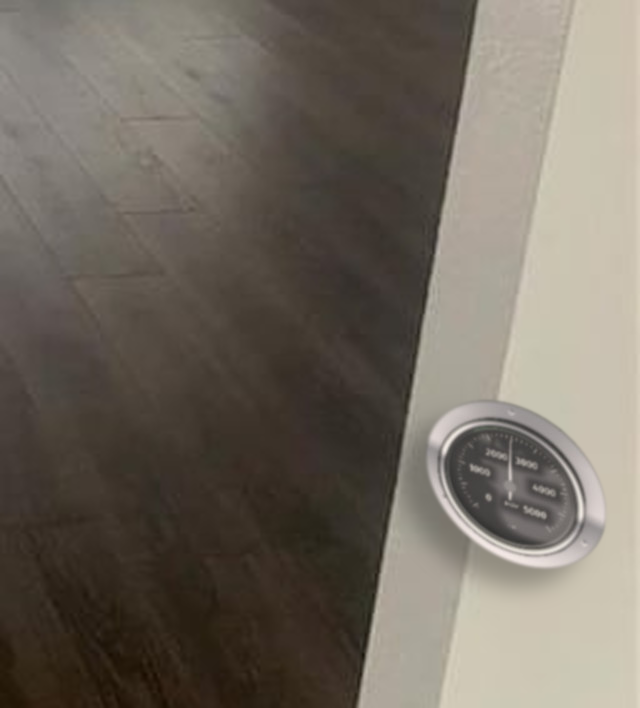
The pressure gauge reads 2500 psi
